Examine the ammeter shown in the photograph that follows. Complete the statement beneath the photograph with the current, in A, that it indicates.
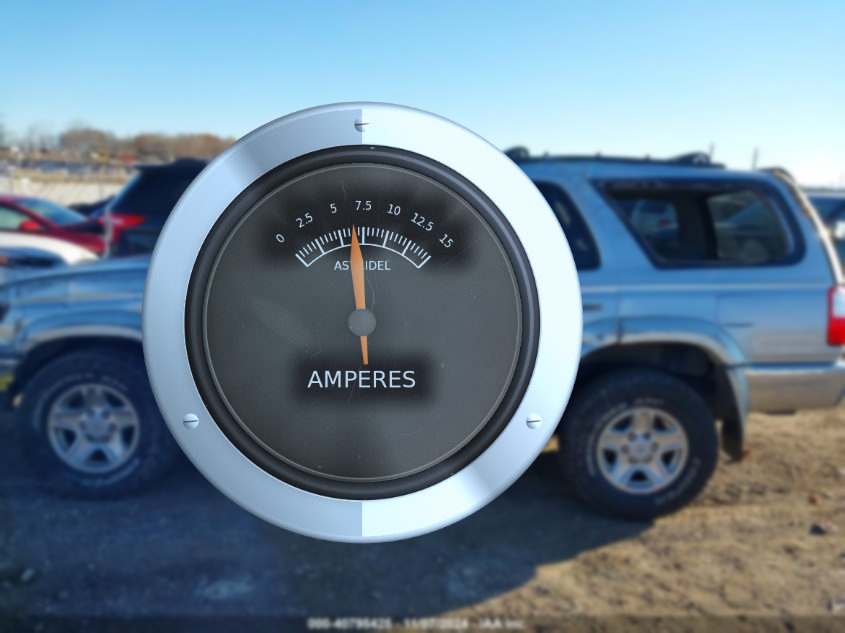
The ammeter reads 6.5 A
